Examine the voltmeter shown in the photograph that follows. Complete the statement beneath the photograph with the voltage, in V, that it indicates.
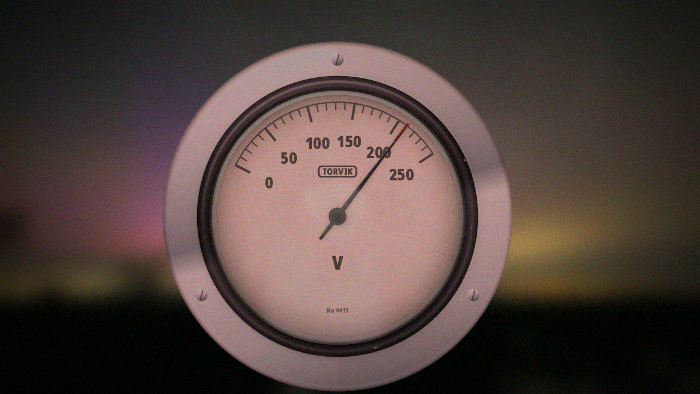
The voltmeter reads 210 V
